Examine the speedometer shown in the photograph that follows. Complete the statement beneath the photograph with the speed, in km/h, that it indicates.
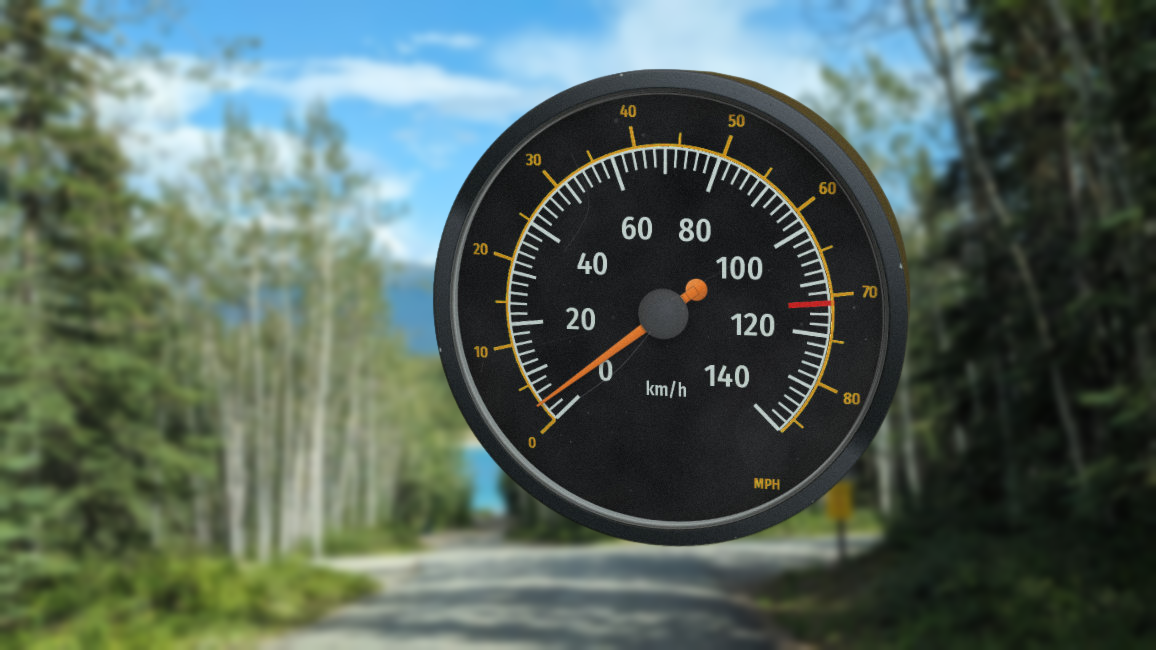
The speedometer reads 4 km/h
